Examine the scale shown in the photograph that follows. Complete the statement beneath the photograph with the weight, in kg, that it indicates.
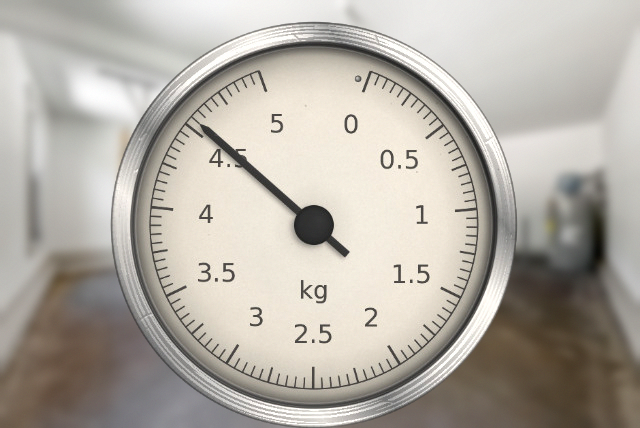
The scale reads 4.55 kg
